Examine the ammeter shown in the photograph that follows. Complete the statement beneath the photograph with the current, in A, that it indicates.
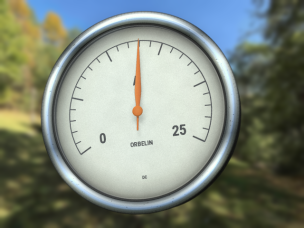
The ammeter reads 13 A
